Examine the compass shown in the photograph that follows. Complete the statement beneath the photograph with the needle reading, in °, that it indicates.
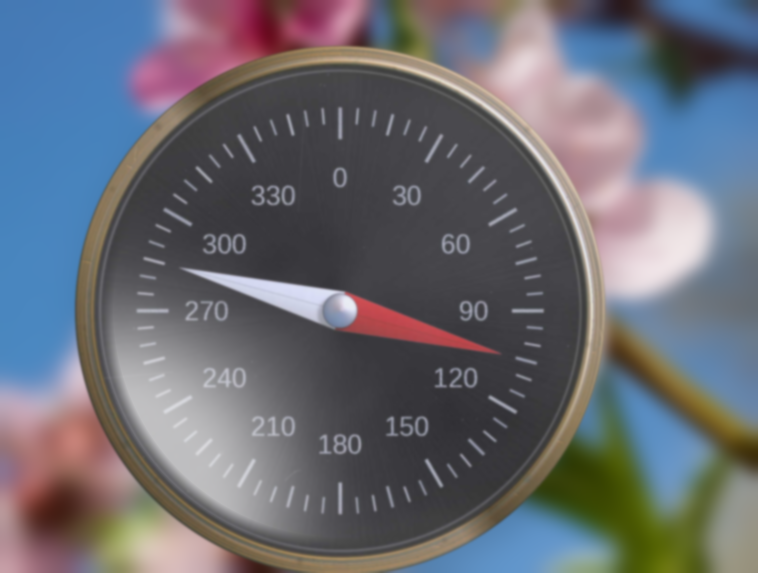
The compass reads 105 °
